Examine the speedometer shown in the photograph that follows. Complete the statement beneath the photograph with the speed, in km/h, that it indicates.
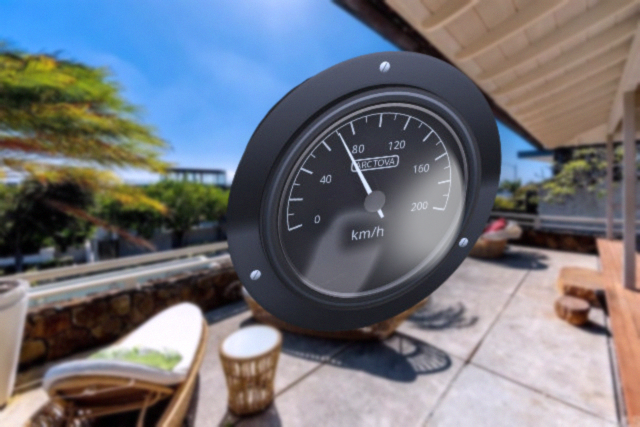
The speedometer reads 70 km/h
